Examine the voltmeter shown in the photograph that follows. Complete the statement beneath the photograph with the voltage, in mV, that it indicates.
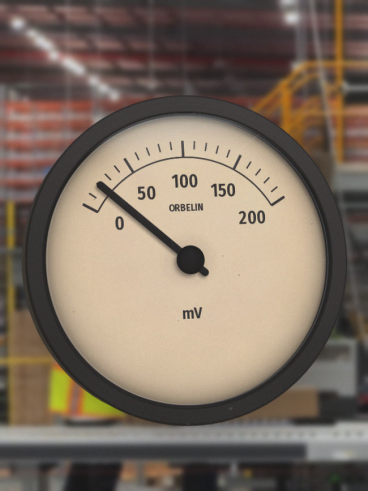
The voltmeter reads 20 mV
